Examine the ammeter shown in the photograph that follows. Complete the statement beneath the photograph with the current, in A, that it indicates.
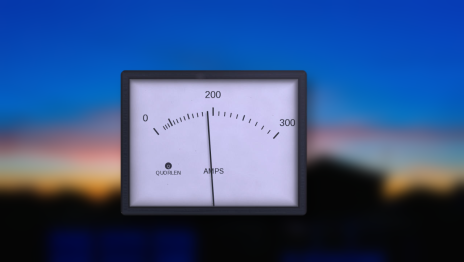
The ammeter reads 190 A
